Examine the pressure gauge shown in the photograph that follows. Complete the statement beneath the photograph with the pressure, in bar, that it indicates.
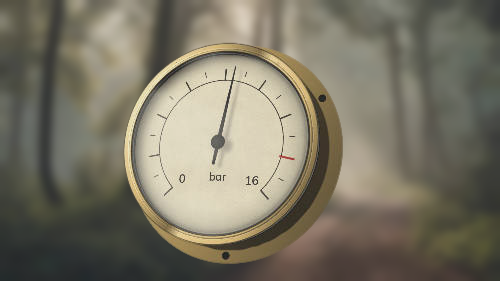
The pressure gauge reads 8.5 bar
